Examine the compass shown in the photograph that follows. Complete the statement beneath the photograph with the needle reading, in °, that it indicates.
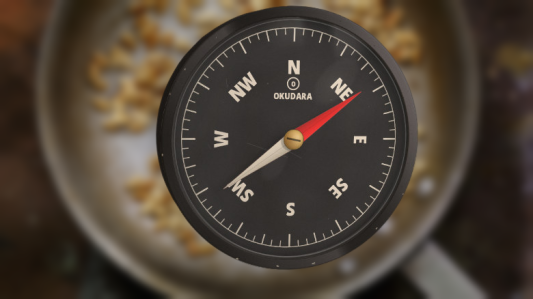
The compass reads 55 °
